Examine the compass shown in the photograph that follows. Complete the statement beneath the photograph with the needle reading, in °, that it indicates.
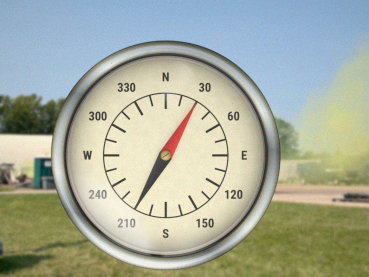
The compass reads 30 °
